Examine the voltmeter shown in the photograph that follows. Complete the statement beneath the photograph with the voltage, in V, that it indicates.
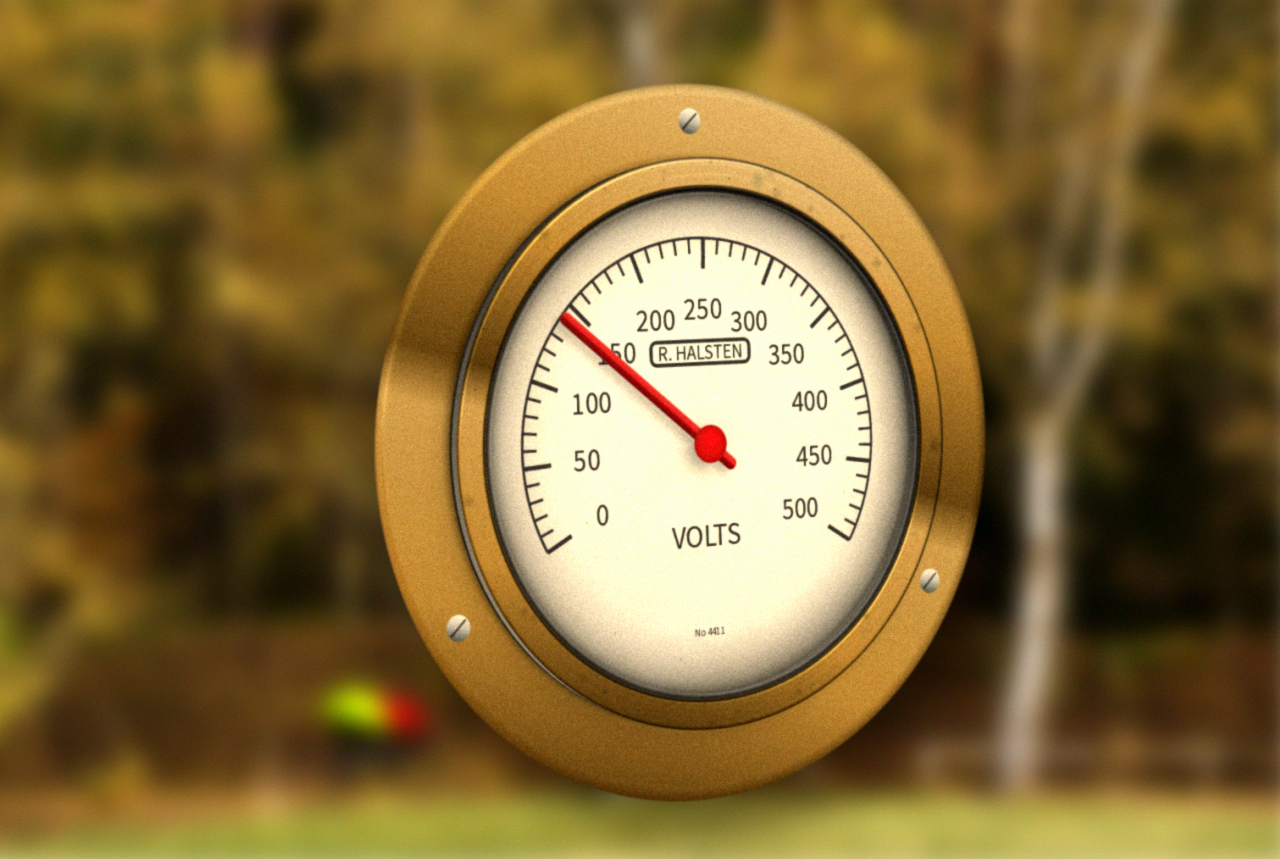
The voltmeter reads 140 V
